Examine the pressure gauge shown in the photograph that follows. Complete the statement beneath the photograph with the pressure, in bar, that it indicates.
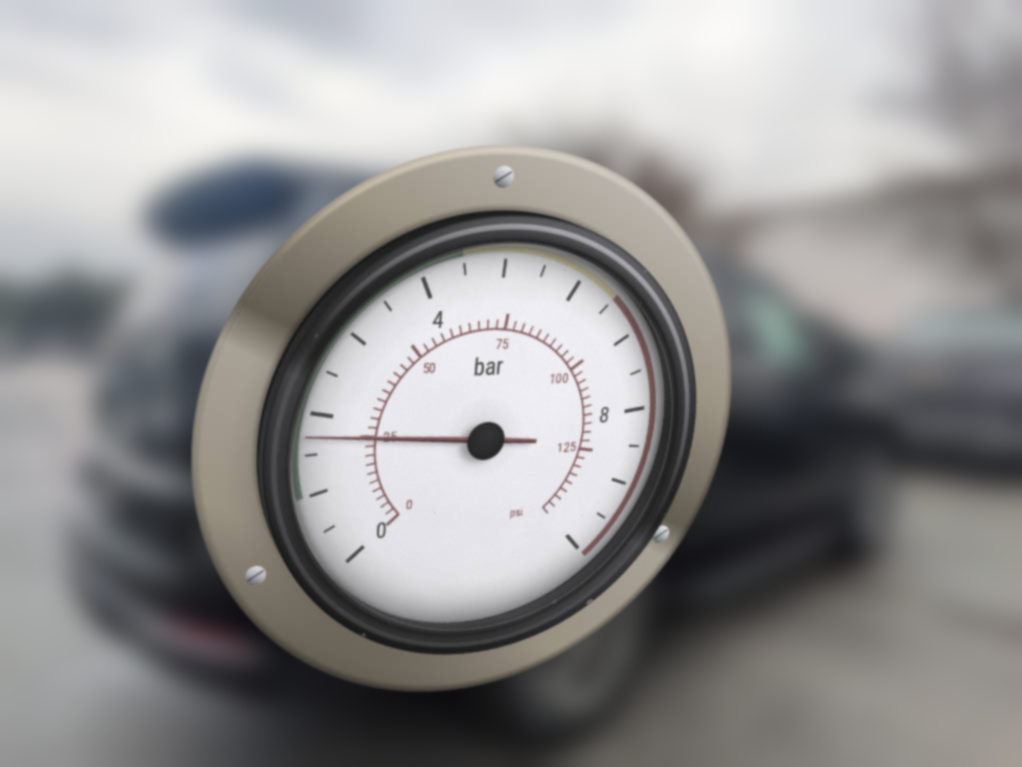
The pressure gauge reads 1.75 bar
